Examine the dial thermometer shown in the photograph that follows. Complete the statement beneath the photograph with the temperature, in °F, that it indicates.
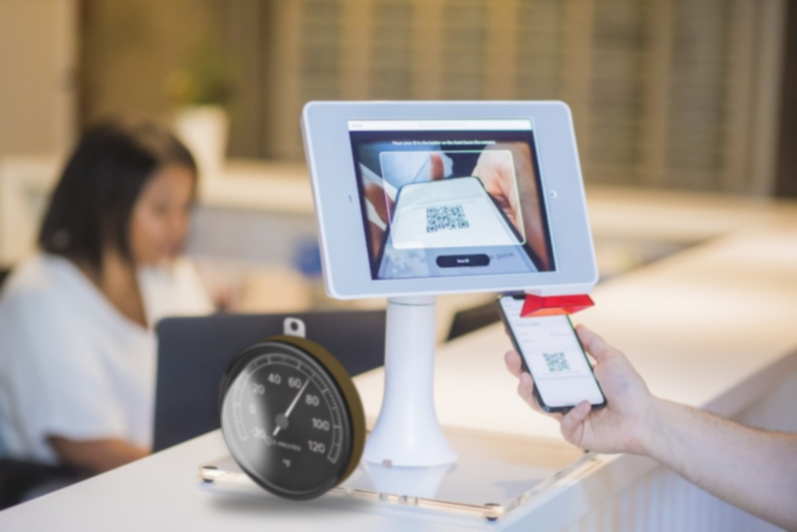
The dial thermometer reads 70 °F
